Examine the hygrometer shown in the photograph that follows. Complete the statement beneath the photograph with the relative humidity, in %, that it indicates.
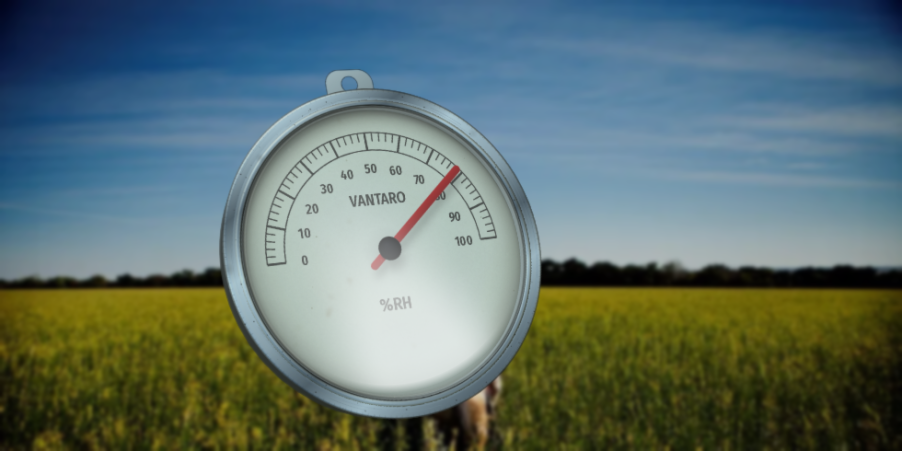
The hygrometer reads 78 %
